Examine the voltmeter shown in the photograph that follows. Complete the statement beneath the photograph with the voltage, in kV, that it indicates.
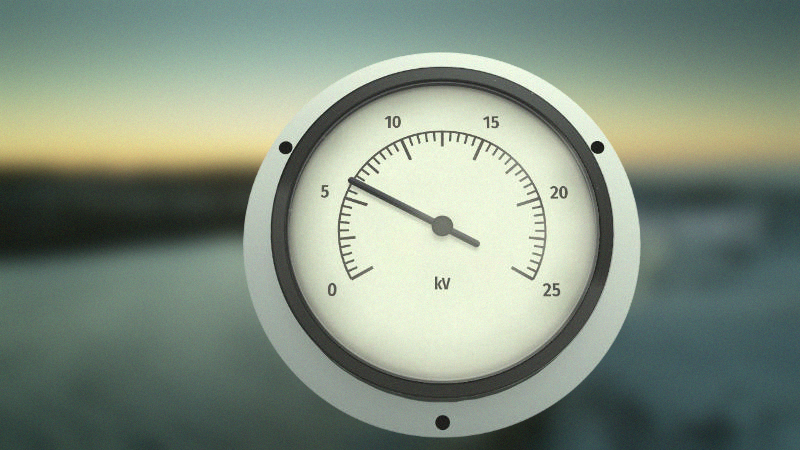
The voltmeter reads 6 kV
